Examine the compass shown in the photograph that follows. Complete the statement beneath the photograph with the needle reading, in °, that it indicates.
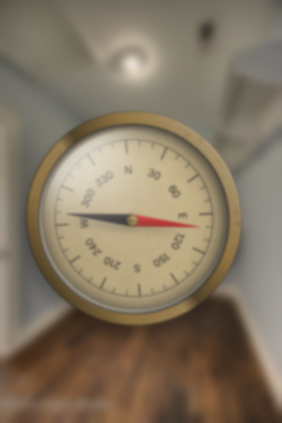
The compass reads 100 °
